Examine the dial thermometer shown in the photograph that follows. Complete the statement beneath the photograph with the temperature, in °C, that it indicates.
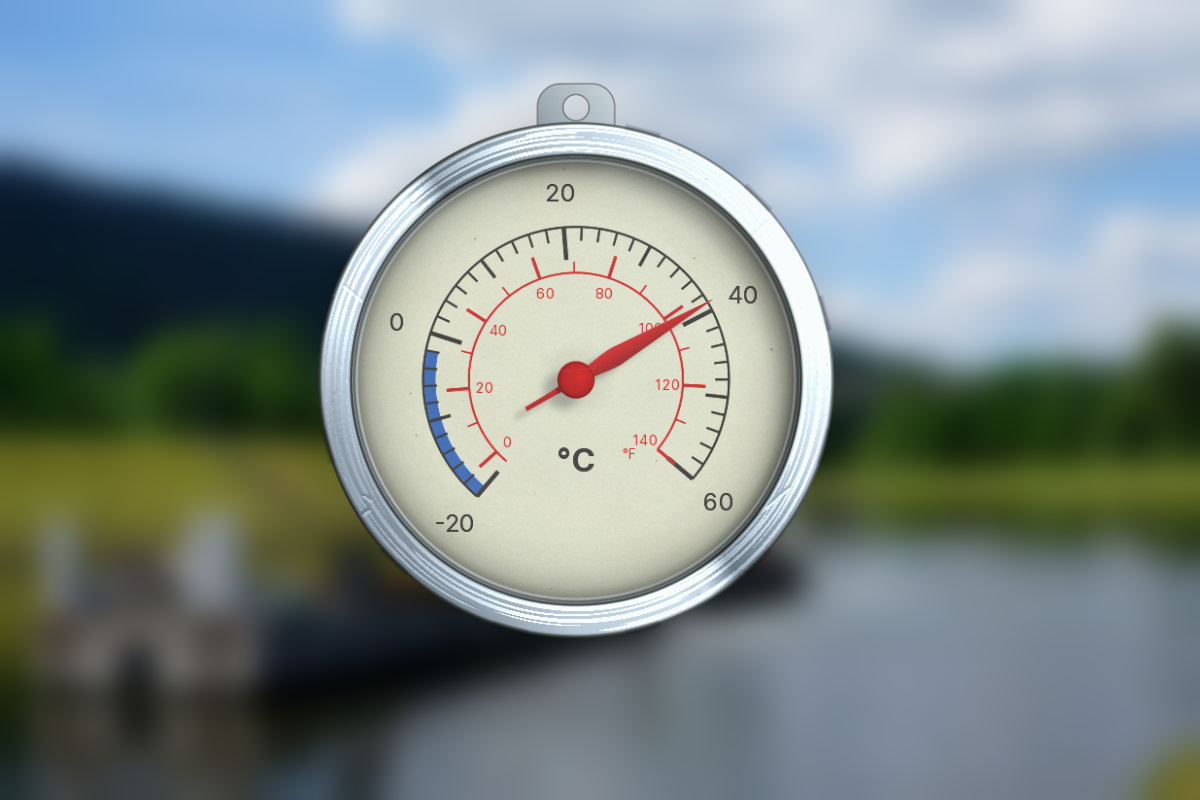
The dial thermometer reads 39 °C
